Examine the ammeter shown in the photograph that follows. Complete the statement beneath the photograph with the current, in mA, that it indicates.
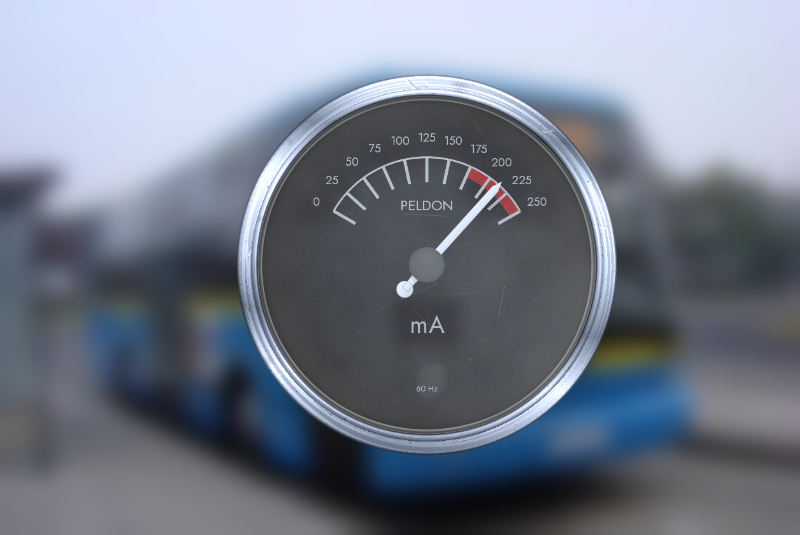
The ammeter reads 212.5 mA
